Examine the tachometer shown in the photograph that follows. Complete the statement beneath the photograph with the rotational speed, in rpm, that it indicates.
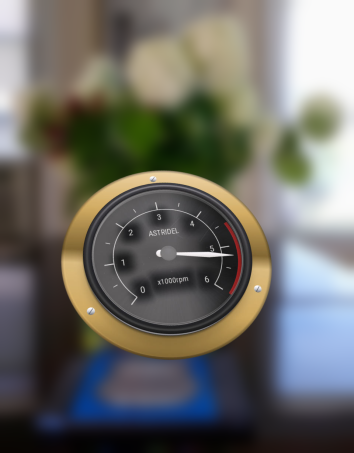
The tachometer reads 5250 rpm
